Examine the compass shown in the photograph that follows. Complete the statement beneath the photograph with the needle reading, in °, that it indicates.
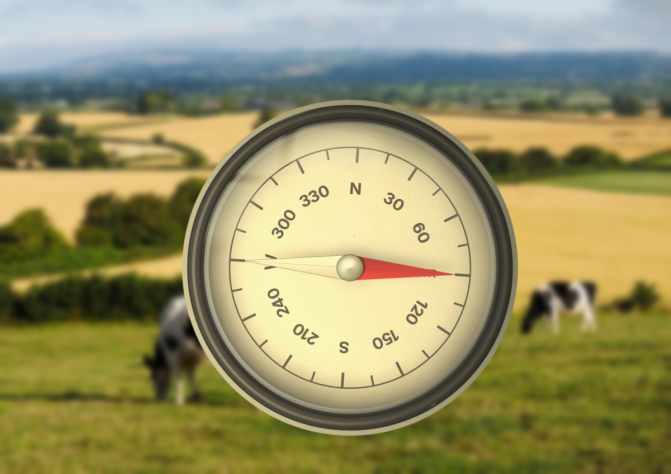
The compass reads 90 °
